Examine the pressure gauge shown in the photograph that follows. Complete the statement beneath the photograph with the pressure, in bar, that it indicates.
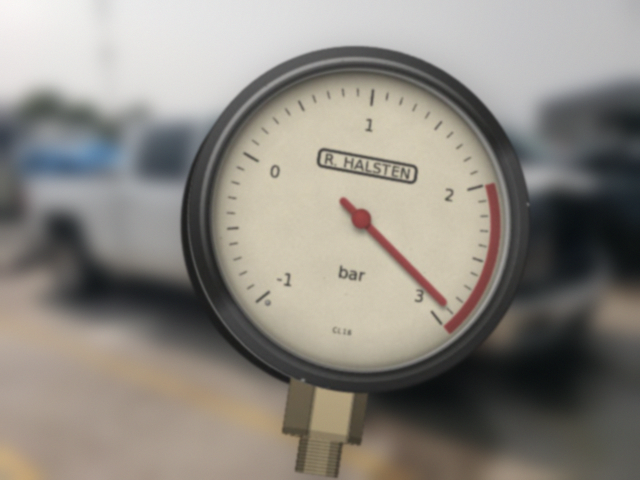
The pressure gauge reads 2.9 bar
